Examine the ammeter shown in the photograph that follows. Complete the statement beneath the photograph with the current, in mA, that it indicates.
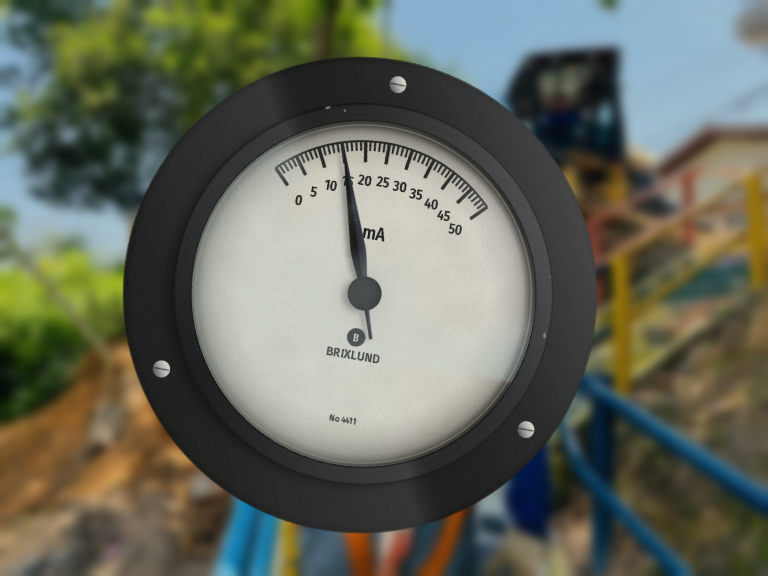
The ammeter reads 15 mA
